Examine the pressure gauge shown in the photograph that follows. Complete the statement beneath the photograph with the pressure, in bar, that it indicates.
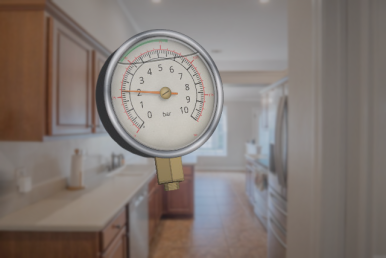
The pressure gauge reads 2 bar
